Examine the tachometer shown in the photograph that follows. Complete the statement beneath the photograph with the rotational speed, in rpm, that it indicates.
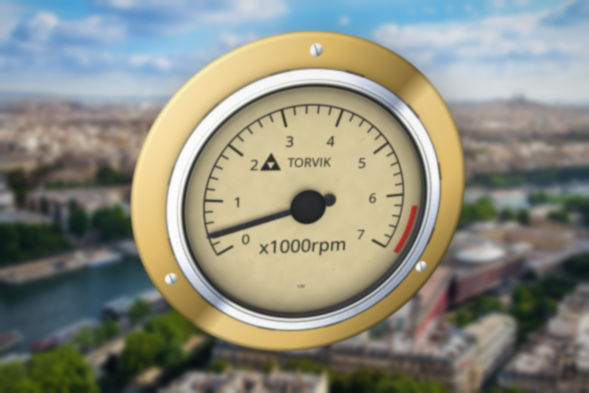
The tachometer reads 400 rpm
